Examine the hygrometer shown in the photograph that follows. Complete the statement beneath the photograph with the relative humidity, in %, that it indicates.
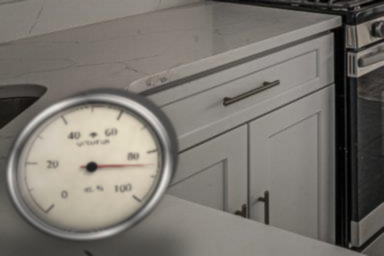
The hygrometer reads 85 %
